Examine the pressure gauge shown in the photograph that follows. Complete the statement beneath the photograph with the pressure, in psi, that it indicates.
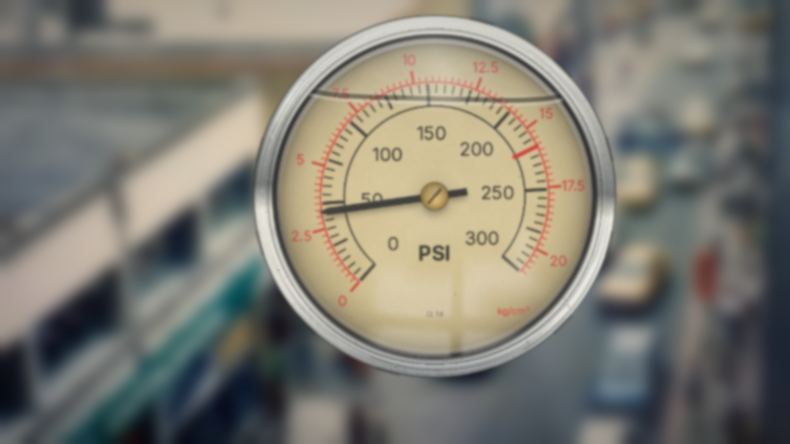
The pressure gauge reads 45 psi
